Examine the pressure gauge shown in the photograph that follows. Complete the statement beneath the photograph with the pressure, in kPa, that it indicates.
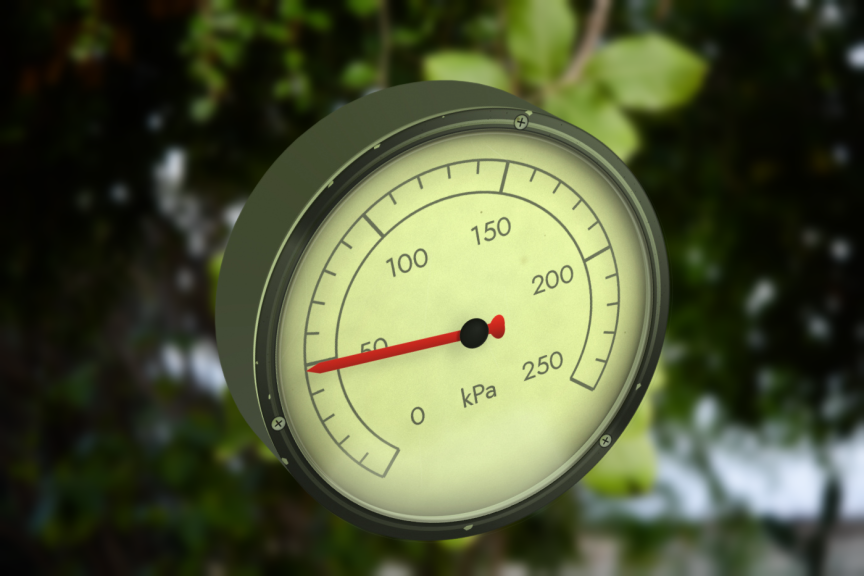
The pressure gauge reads 50 kPa
